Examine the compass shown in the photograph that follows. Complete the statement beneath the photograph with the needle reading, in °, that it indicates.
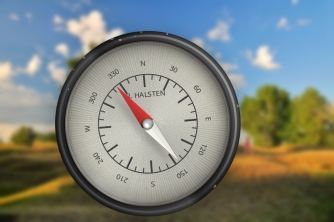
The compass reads 325 °
